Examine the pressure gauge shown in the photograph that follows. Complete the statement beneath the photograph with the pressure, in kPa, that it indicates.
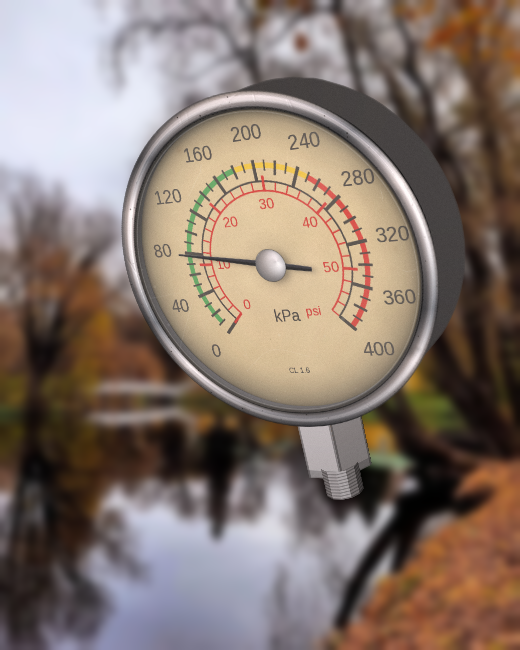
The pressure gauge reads 80 kPa
